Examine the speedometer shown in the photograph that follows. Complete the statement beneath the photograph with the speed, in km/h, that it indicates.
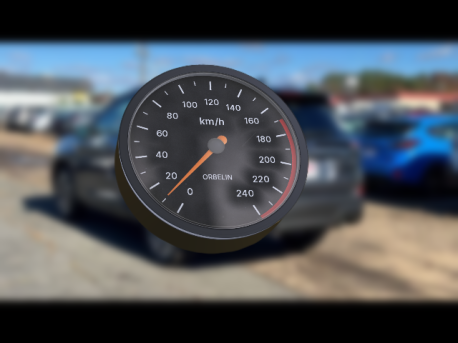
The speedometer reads 10 km/h
